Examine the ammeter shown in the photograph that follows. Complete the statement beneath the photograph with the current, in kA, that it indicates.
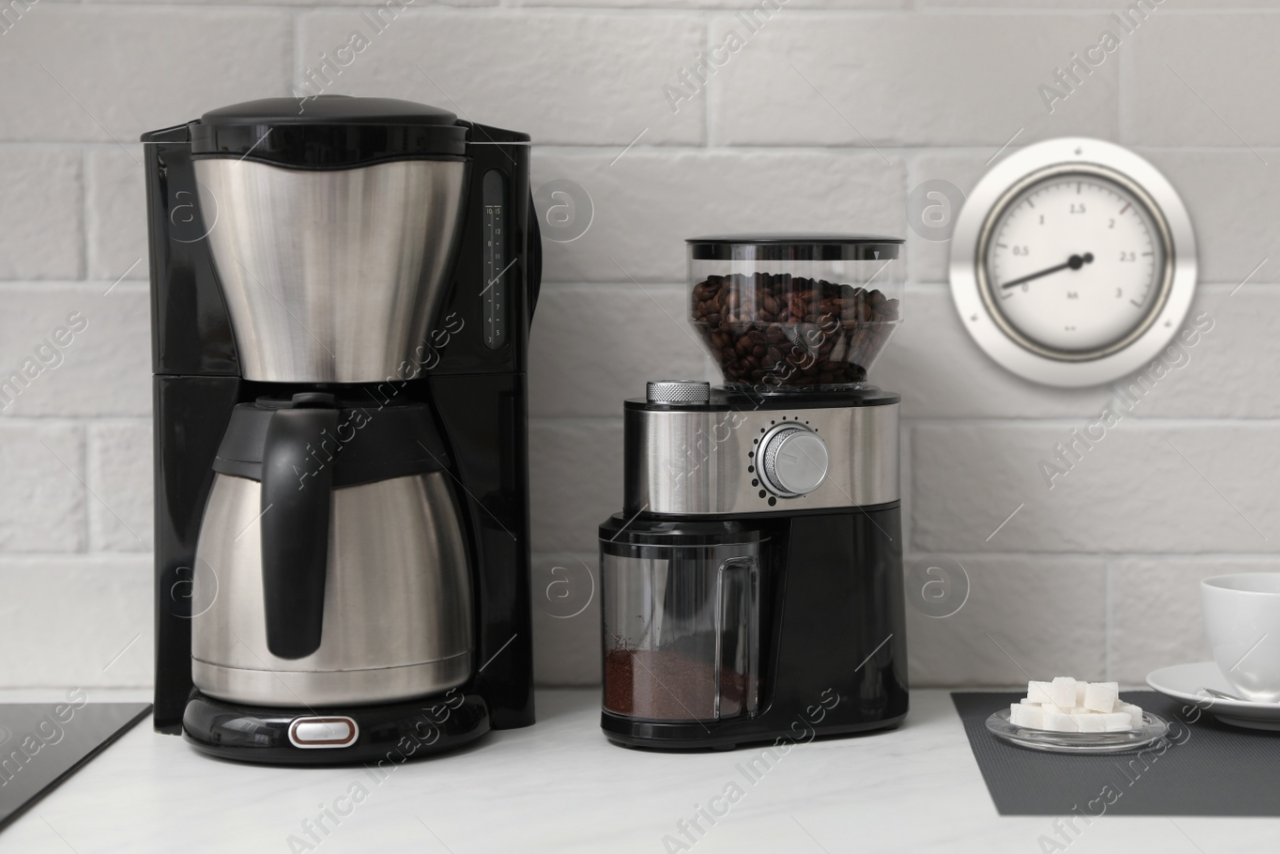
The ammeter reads 0.1 kA
